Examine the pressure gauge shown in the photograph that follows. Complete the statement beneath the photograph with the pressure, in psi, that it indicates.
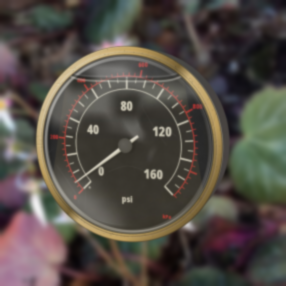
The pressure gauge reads 5 psi
